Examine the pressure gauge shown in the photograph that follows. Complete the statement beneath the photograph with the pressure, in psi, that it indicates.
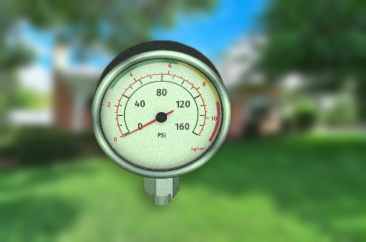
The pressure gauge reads 0 psi
